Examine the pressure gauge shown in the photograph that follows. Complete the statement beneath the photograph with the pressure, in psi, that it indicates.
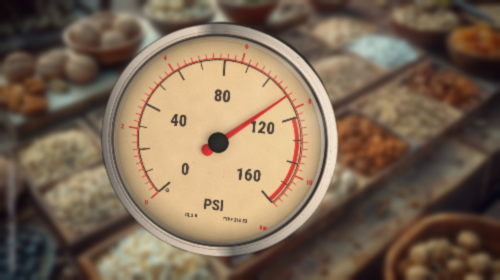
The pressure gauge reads 110 psi
